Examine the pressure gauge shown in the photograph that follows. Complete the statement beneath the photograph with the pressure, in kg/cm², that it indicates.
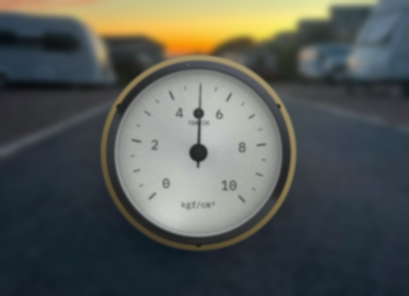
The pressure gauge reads 5 kg/cm²
